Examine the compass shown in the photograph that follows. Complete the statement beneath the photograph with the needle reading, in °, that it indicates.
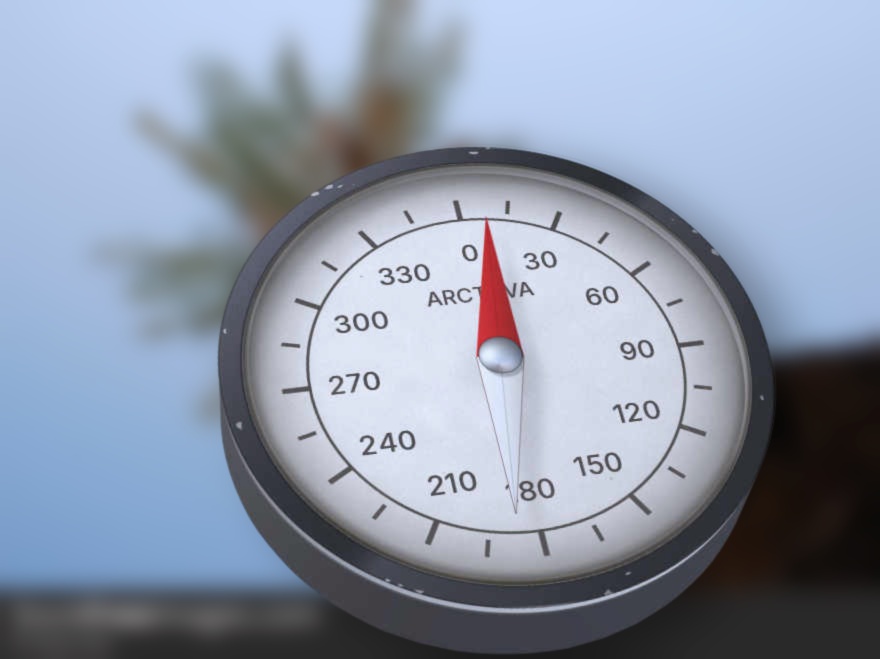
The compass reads 7.5 °
